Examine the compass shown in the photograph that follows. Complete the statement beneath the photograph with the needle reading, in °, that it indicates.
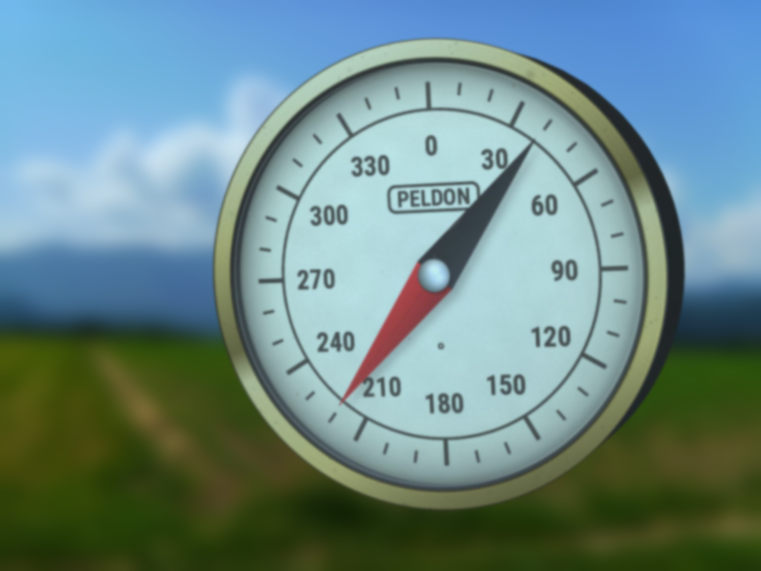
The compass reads 220 °
